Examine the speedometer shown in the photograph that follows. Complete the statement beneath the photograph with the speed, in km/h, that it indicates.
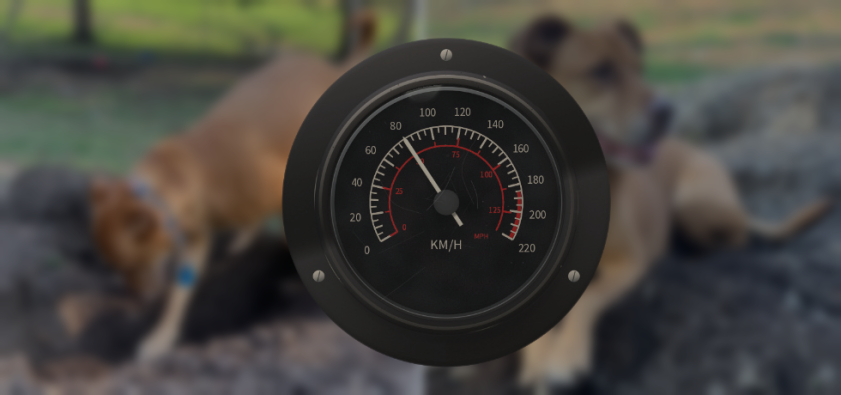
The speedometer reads 80 km/h
